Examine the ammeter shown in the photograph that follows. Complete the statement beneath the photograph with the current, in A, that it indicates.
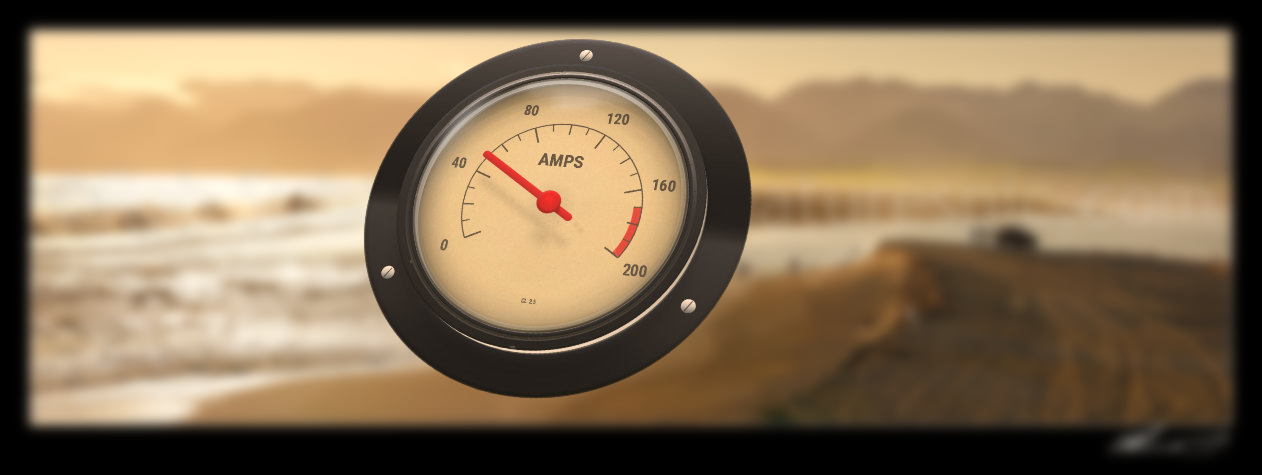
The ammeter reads 50 A
